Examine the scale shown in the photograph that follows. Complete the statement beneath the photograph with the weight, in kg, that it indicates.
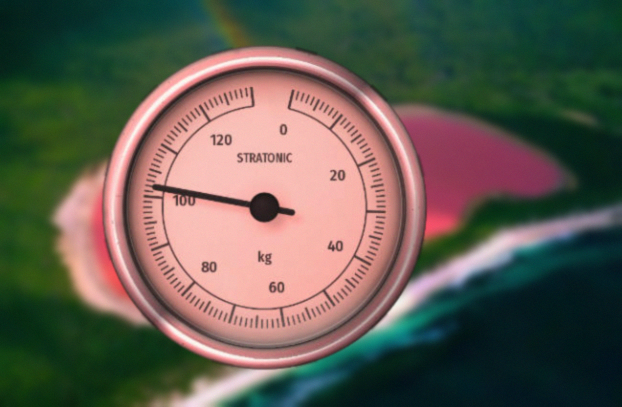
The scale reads 102 kg
